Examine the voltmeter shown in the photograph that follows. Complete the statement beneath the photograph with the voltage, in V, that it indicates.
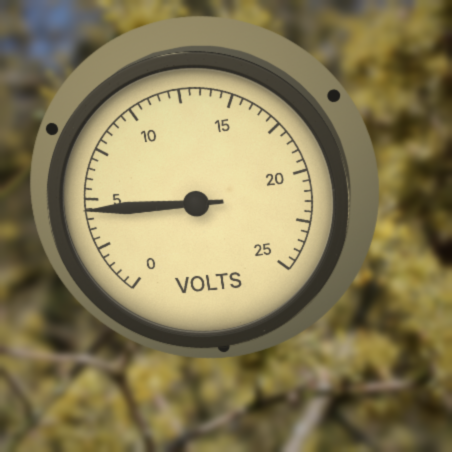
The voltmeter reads 4.5 V
